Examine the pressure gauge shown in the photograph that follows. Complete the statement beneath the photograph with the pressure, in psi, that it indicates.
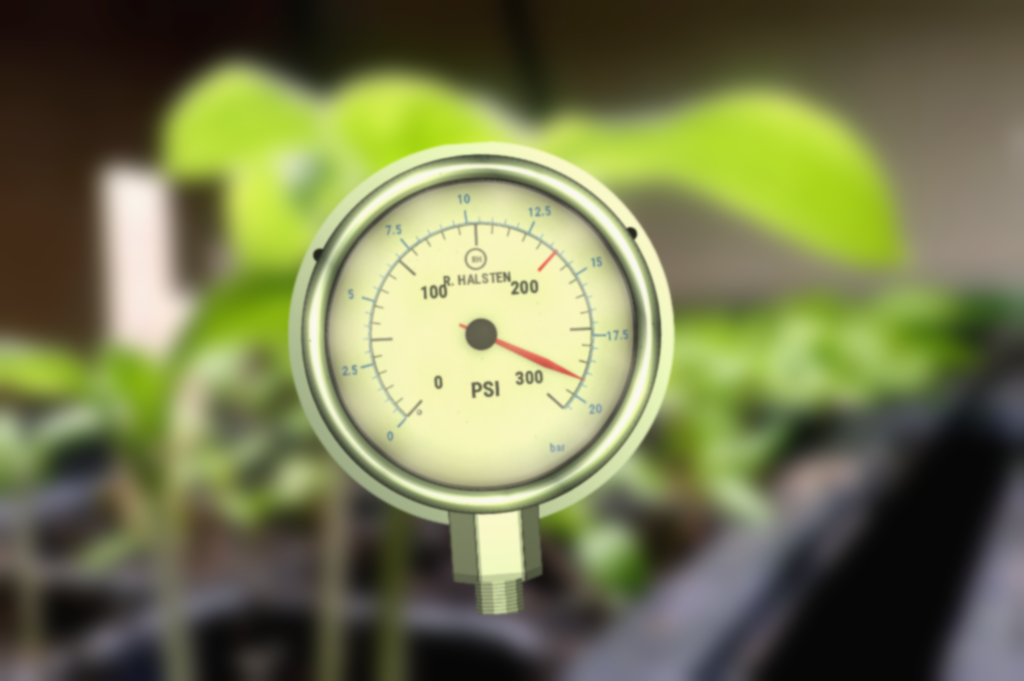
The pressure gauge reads 280 psi
